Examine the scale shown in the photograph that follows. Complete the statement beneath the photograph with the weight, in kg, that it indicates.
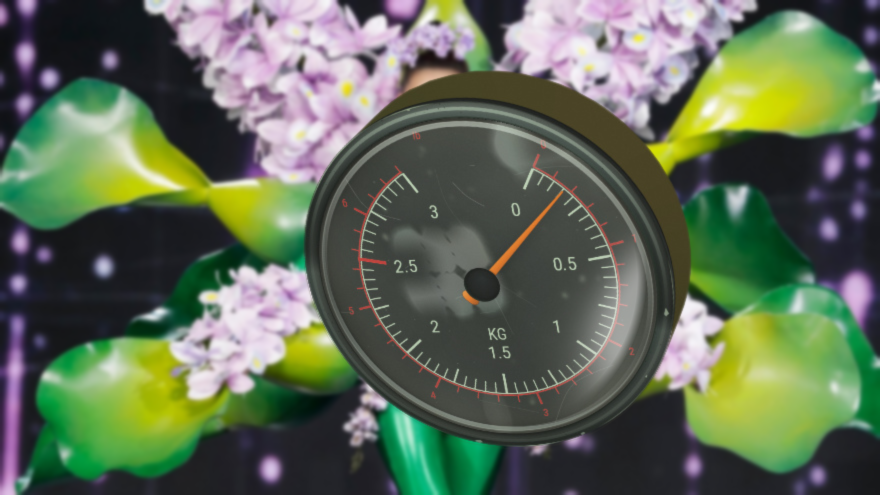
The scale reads 0.15 kg
